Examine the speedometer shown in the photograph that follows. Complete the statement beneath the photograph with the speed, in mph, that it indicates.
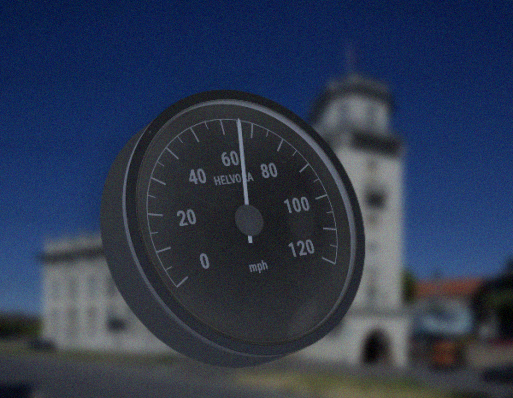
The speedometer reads 65 mph
